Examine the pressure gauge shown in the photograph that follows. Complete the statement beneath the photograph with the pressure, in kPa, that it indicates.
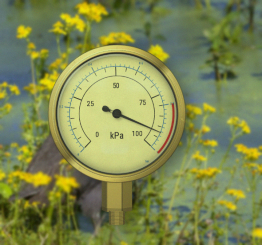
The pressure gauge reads 92.5 kPa
